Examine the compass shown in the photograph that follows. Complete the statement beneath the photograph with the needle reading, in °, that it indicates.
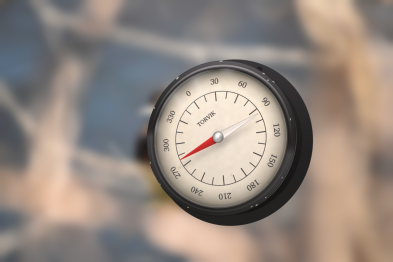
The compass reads 277.5 °
